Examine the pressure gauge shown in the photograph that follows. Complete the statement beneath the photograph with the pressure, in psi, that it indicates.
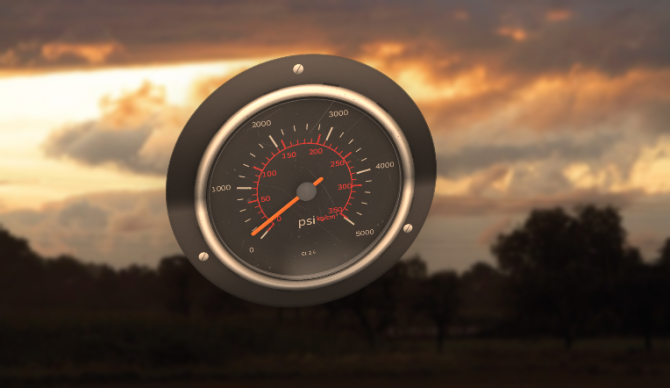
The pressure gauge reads 200 psi
